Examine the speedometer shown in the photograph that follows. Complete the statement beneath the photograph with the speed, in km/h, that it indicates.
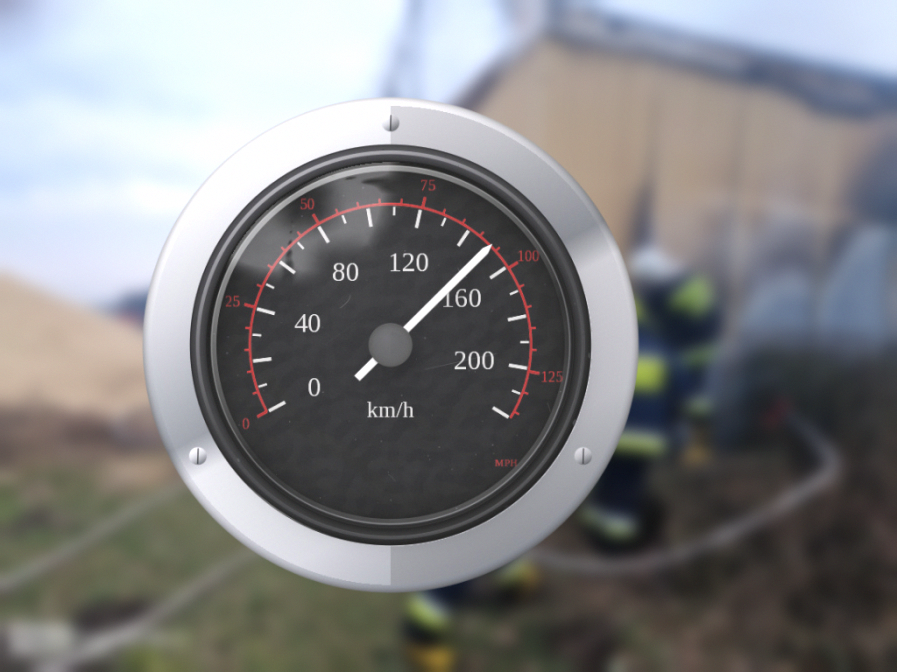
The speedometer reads 150 km/h
